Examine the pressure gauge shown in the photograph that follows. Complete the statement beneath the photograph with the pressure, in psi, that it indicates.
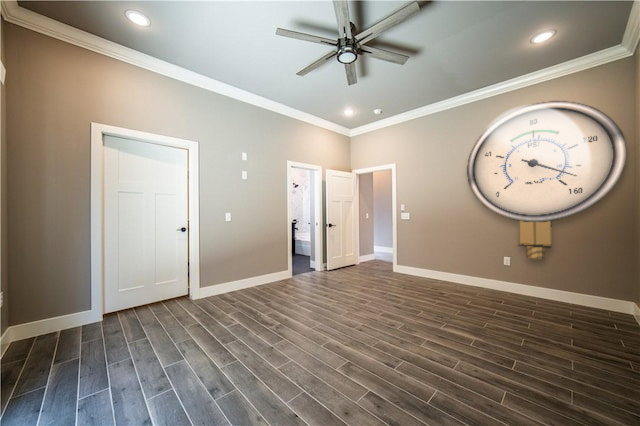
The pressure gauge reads 150 psi
